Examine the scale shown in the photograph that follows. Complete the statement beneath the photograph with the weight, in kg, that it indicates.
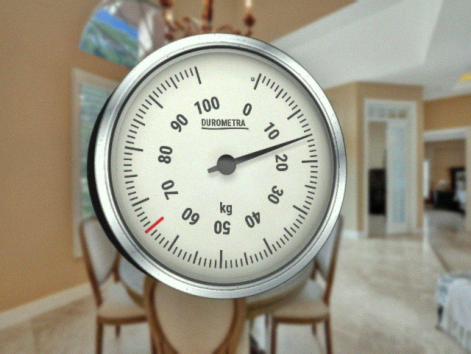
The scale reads 15 kg
